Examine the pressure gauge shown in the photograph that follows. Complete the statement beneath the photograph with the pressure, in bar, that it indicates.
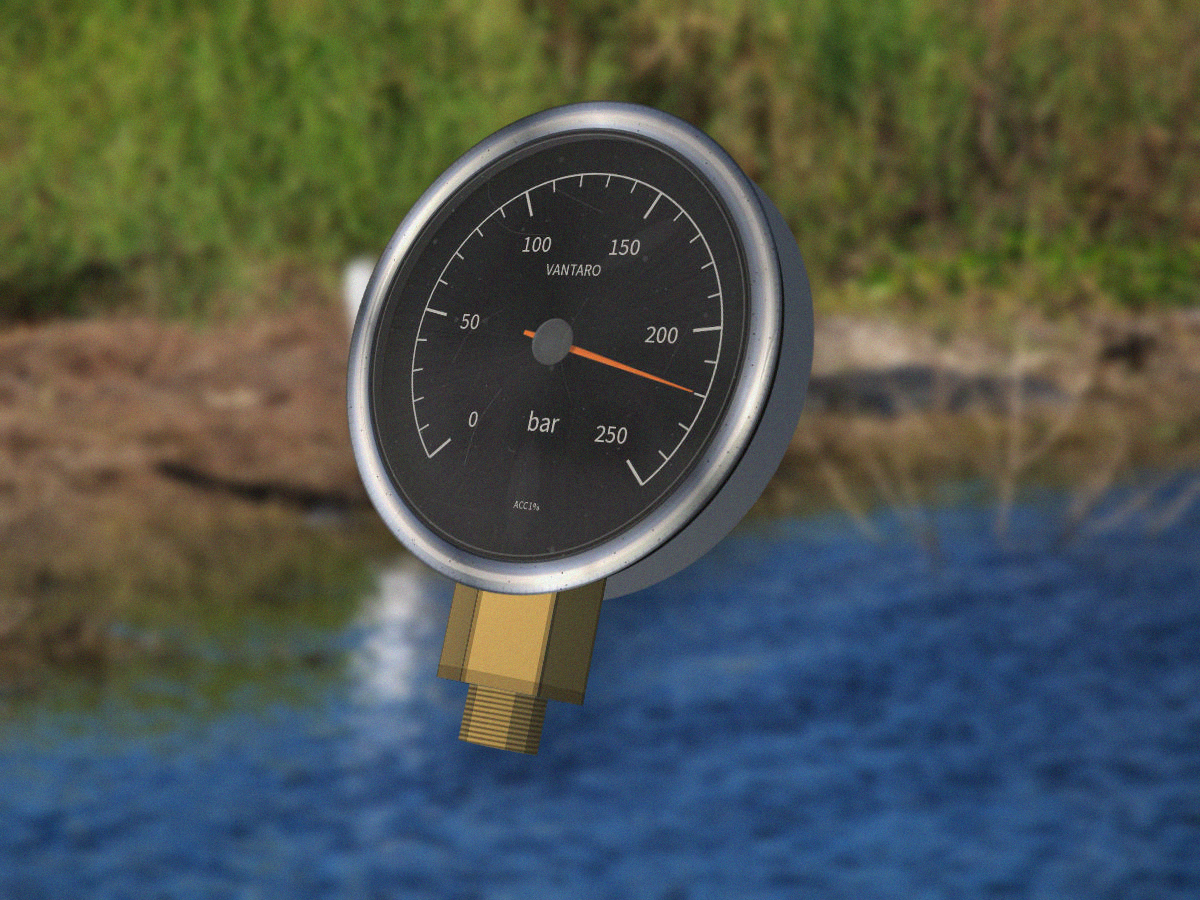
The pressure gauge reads 220 bar
